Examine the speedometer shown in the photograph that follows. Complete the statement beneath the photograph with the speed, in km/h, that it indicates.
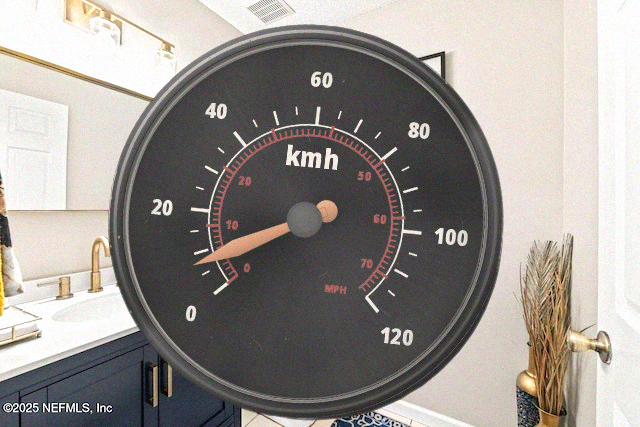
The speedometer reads 7.5 km/h
